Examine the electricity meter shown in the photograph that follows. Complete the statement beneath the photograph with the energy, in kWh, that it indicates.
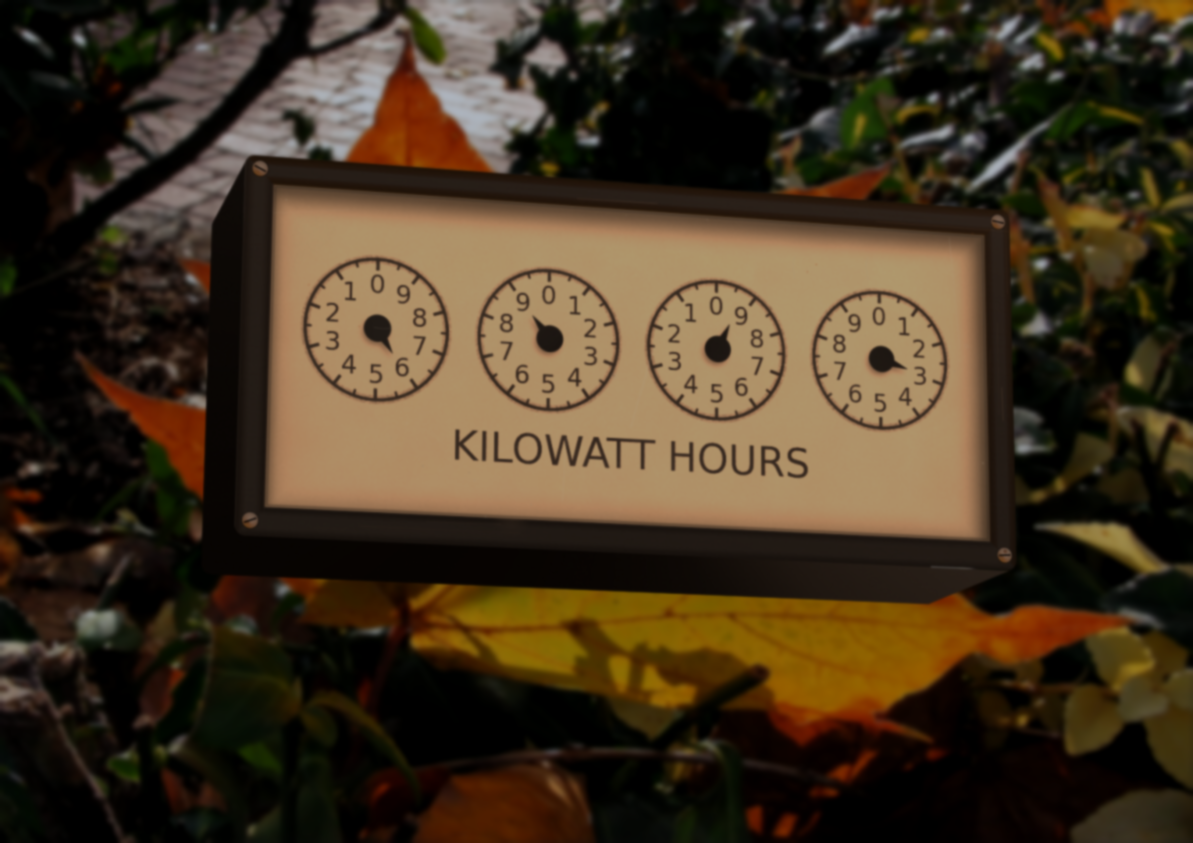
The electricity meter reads 5893 kWh
